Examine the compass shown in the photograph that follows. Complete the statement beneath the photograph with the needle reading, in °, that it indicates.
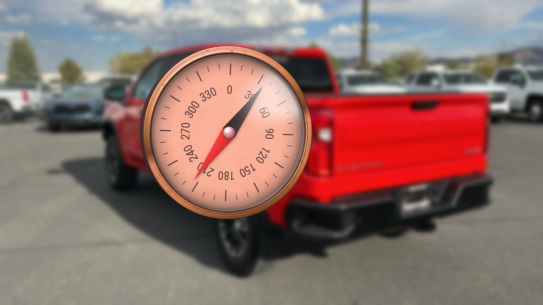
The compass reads 215 °
